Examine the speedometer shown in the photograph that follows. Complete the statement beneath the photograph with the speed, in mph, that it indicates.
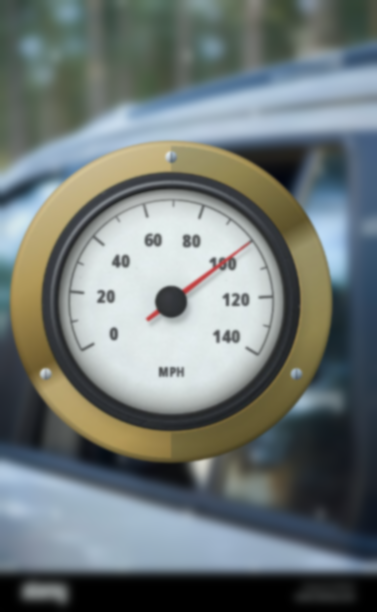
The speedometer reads 100 mph
